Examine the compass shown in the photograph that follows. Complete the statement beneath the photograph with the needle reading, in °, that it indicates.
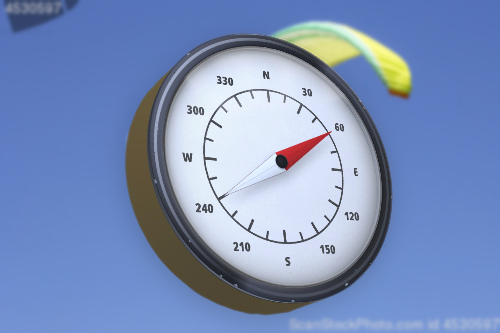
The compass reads 60 °
